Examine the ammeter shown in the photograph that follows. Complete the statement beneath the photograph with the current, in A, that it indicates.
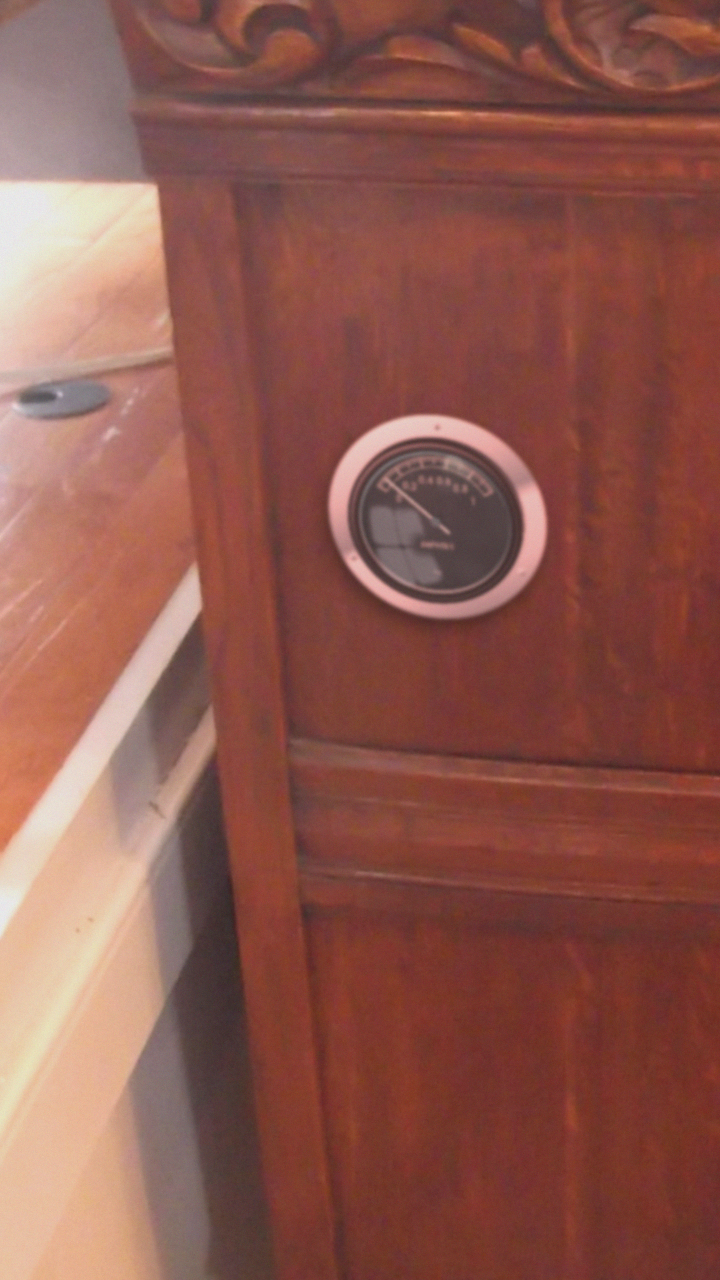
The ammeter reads 0.1 A
